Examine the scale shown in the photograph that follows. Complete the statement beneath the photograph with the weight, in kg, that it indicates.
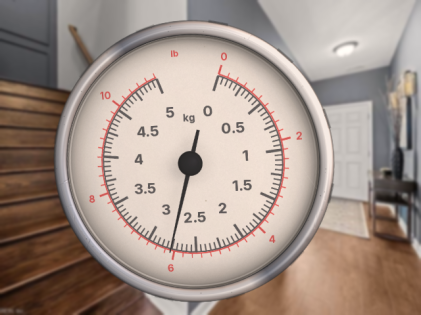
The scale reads 2.75 kg
